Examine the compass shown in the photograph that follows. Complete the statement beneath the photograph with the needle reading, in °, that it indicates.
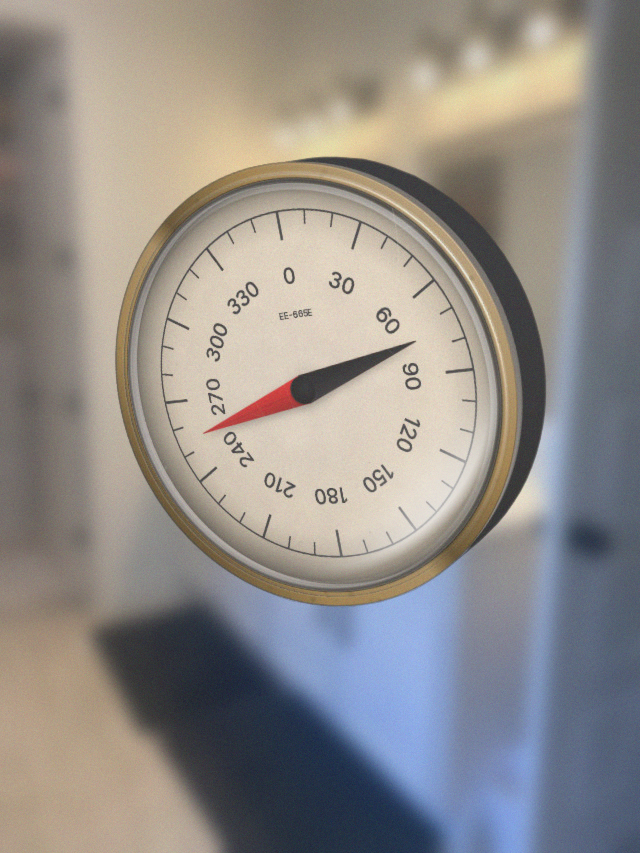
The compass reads 255 °
